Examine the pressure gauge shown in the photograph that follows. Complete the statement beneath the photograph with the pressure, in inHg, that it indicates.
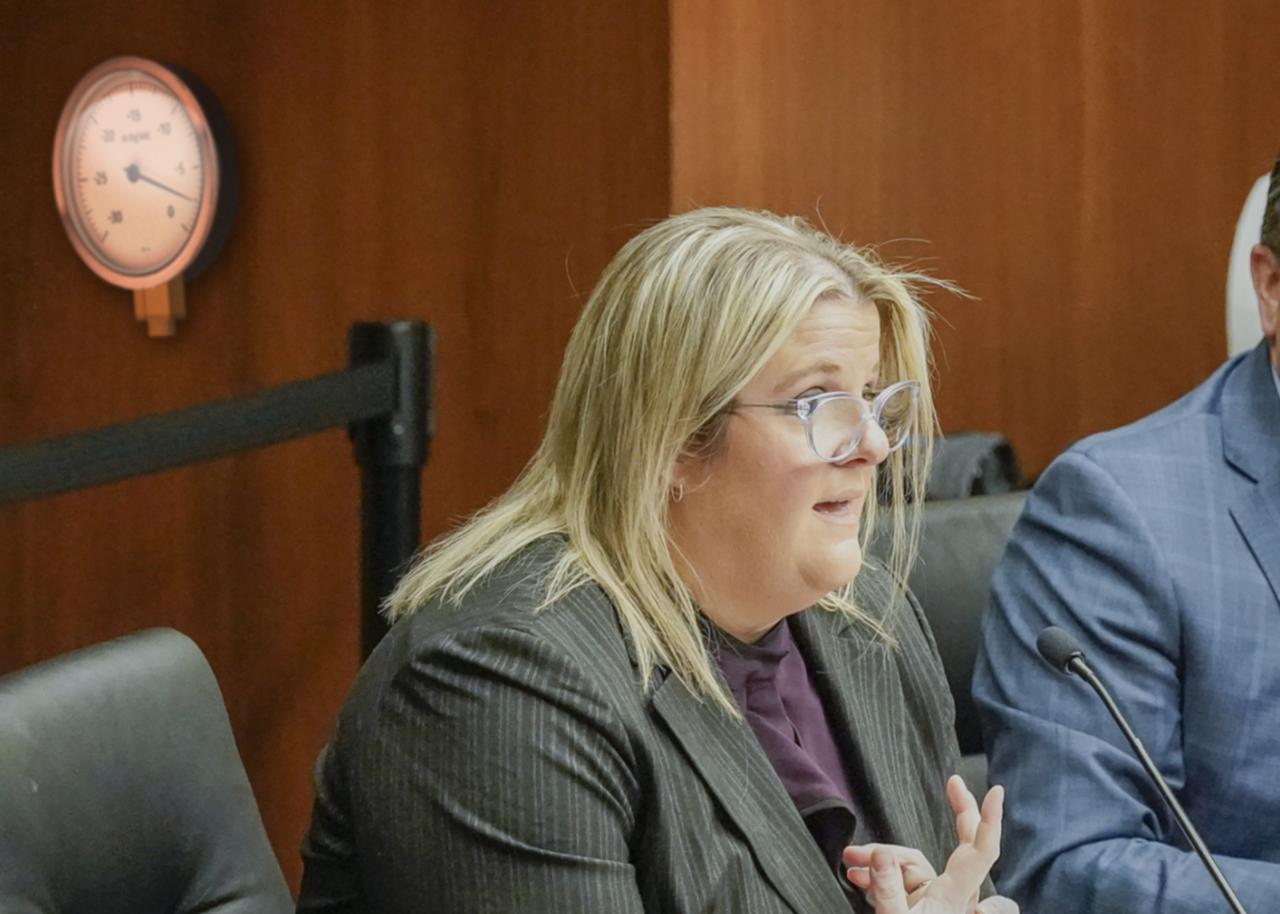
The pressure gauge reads -2.5 inHg
